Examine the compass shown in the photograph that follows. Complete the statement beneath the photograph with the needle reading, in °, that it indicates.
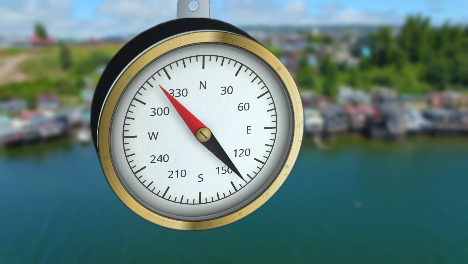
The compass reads 320 °
